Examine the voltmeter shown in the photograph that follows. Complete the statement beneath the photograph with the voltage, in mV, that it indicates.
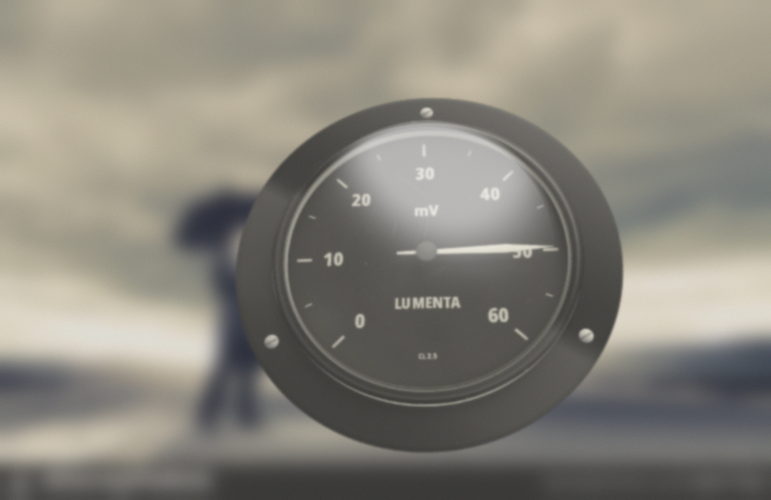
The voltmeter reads 50 mV
